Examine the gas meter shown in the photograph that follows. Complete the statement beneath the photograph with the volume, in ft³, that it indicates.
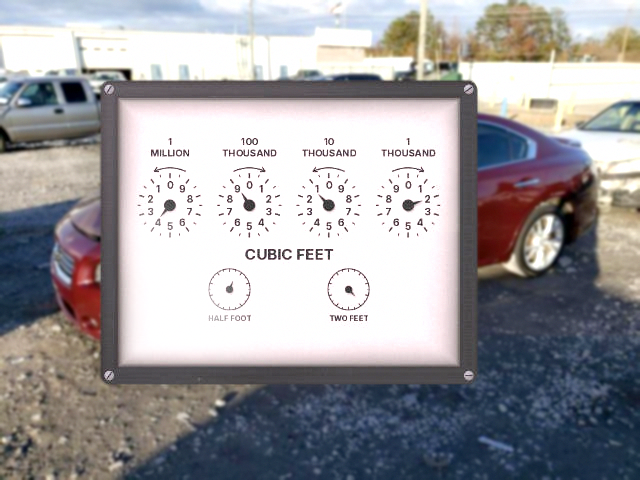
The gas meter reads 391200 ft³
